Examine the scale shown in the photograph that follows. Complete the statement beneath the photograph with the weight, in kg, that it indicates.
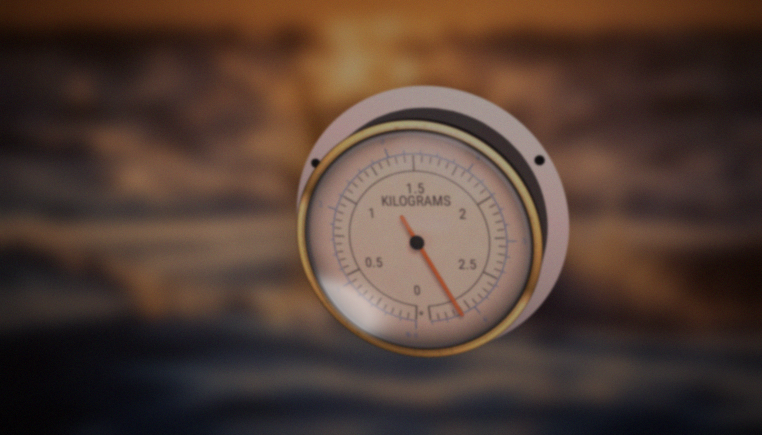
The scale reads 2.8 kg
